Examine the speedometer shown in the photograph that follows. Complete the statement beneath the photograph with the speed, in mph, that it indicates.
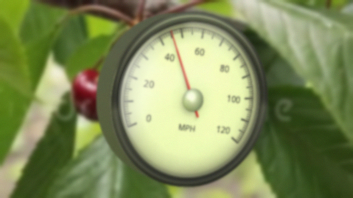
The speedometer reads 45 mph
